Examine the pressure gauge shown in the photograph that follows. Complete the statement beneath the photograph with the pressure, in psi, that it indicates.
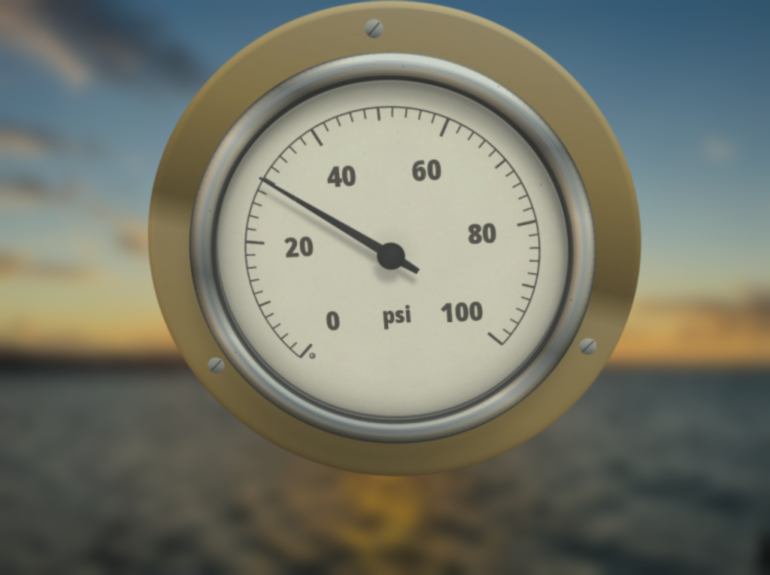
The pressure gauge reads 30 psi
